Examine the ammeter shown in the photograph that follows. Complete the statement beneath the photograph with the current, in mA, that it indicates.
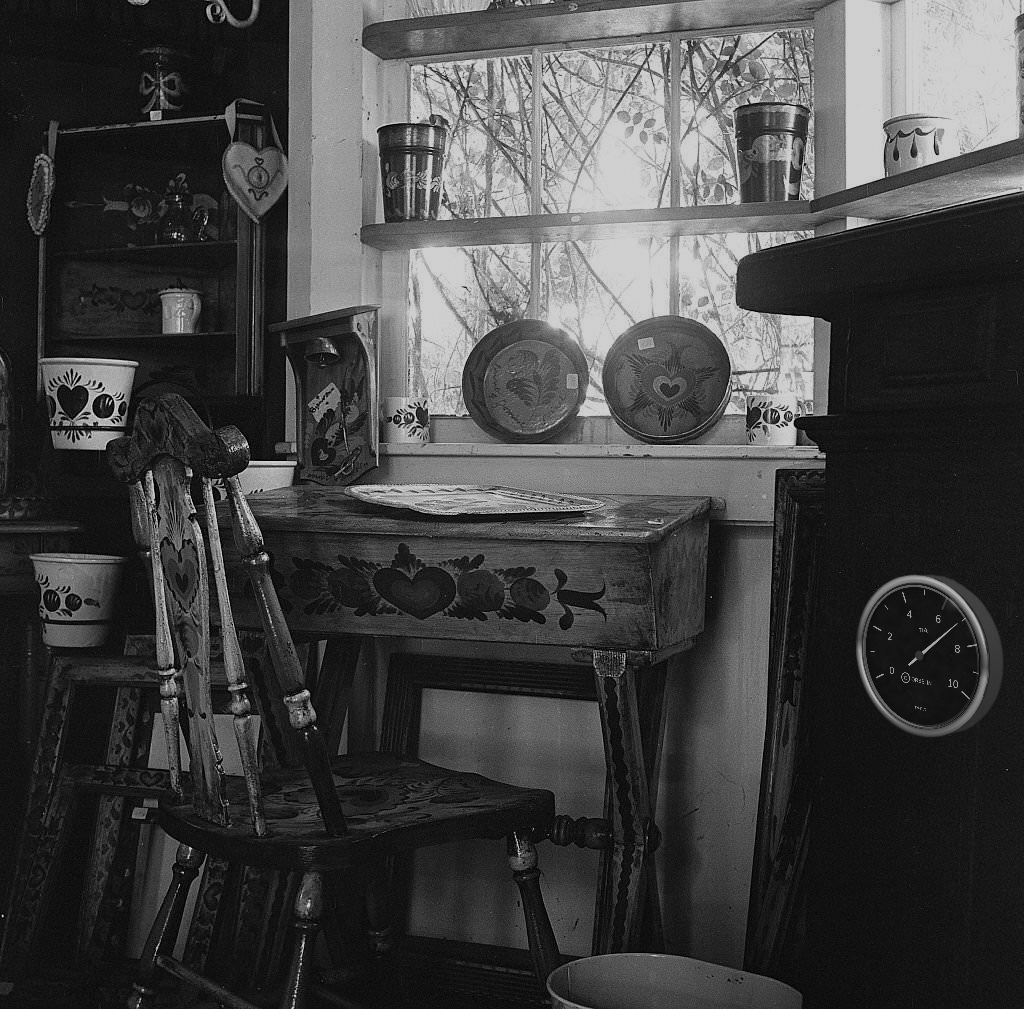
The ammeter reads 7 mA
